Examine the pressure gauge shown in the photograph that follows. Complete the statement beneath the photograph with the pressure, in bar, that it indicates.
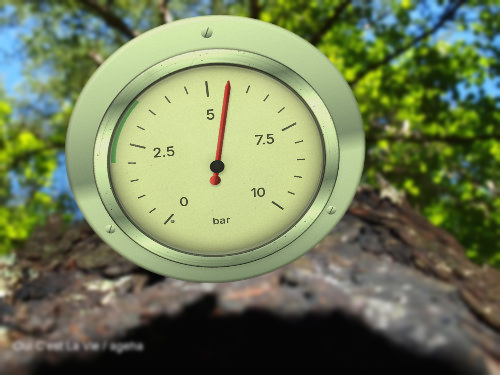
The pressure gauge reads 5.5 bar
